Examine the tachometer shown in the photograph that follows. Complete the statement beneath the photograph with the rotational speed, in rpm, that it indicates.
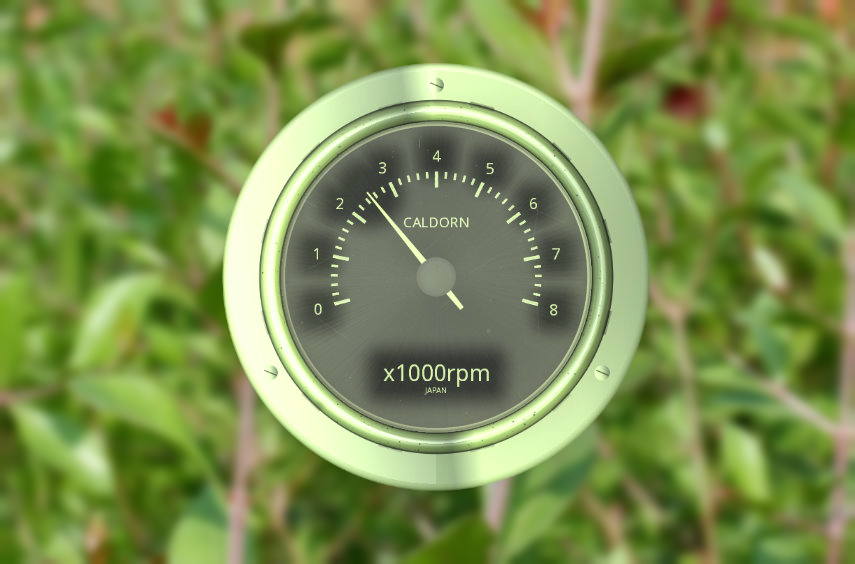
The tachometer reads 2500 rpm
